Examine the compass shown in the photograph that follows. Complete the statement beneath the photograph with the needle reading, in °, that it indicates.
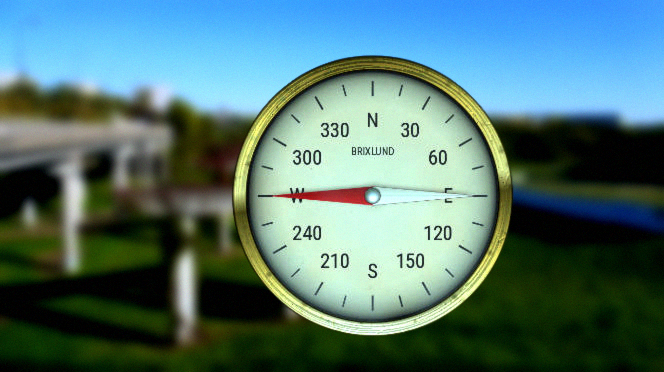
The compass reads 270 °
